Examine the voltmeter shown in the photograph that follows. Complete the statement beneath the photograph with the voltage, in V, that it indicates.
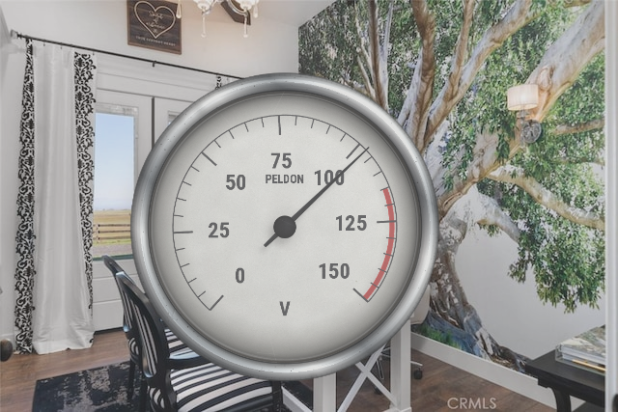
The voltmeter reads 102.5 V
